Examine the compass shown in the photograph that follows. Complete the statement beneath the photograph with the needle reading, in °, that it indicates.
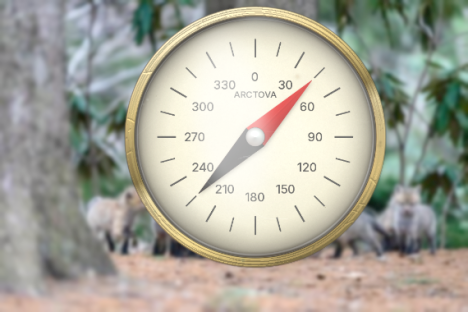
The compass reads 45 °
